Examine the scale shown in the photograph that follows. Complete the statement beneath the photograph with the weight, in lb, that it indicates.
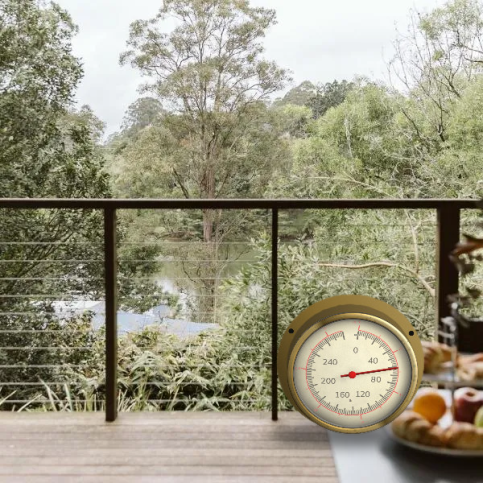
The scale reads 60 lb
